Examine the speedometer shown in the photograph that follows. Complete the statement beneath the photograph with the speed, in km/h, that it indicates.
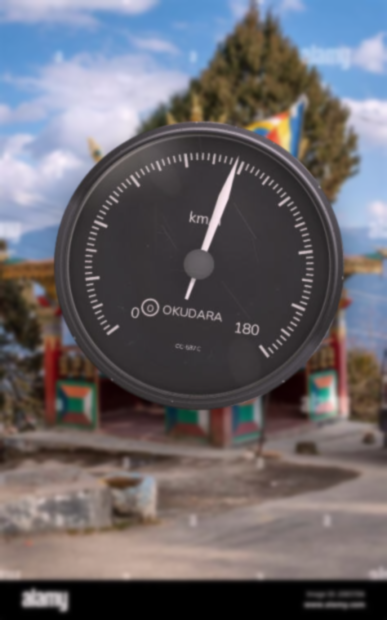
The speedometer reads 98 km/h
